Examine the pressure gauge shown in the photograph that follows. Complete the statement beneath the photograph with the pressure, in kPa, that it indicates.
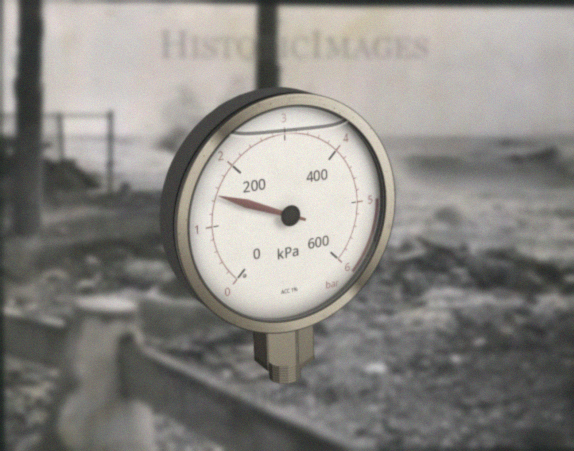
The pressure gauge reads 150 kPa
